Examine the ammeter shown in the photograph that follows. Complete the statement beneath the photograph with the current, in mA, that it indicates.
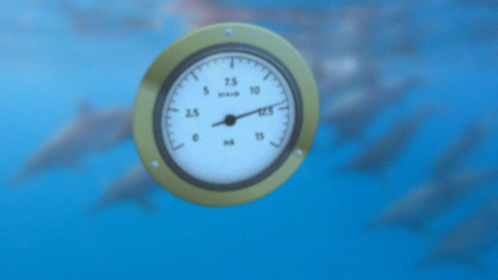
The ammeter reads 12 mA
